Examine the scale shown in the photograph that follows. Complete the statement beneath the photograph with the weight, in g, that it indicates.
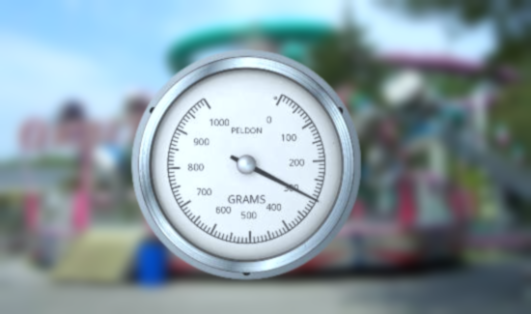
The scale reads 300 g
